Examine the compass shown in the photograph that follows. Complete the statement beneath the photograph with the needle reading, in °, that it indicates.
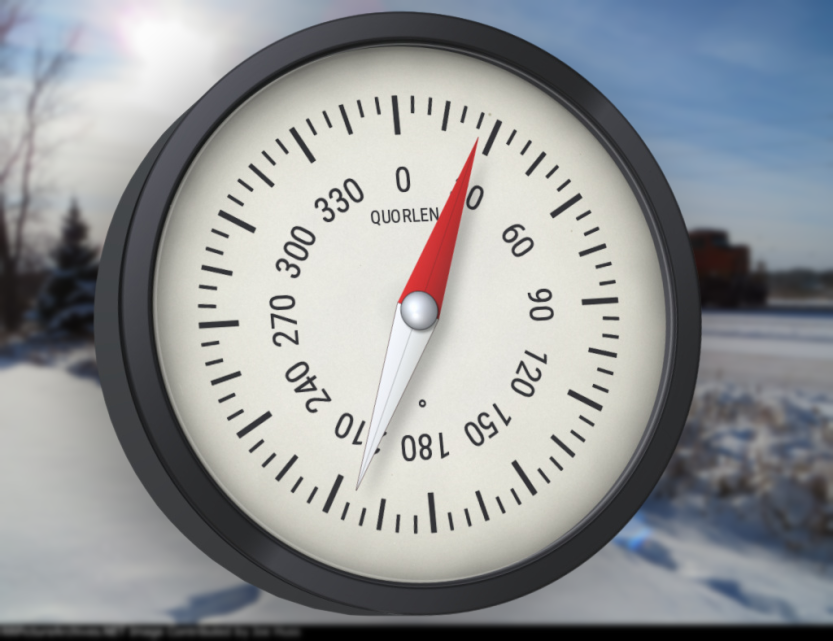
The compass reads 25 °
